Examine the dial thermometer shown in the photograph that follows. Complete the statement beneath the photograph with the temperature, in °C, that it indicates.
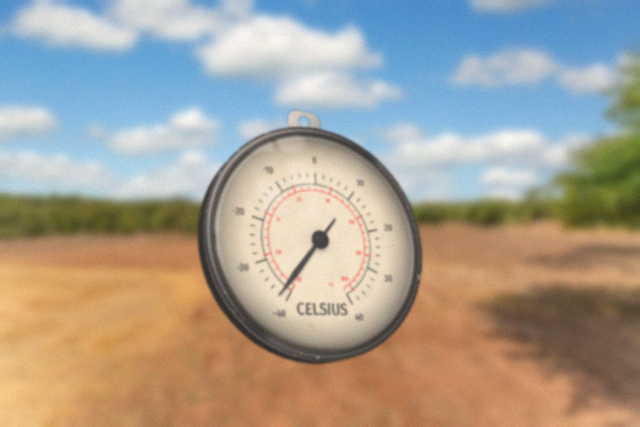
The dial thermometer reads -38 °C
